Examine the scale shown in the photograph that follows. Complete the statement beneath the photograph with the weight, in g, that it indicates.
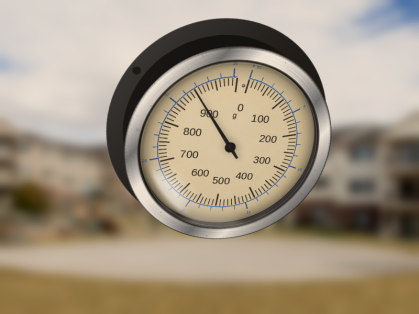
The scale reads 900 g
